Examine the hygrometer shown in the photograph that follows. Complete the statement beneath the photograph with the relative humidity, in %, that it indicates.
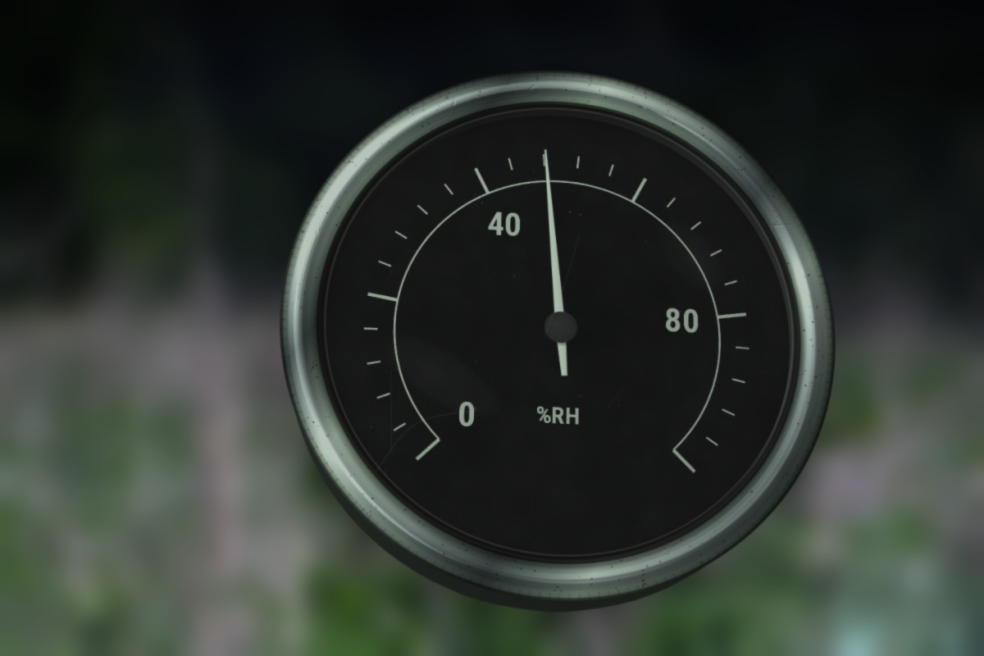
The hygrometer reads 48 %
